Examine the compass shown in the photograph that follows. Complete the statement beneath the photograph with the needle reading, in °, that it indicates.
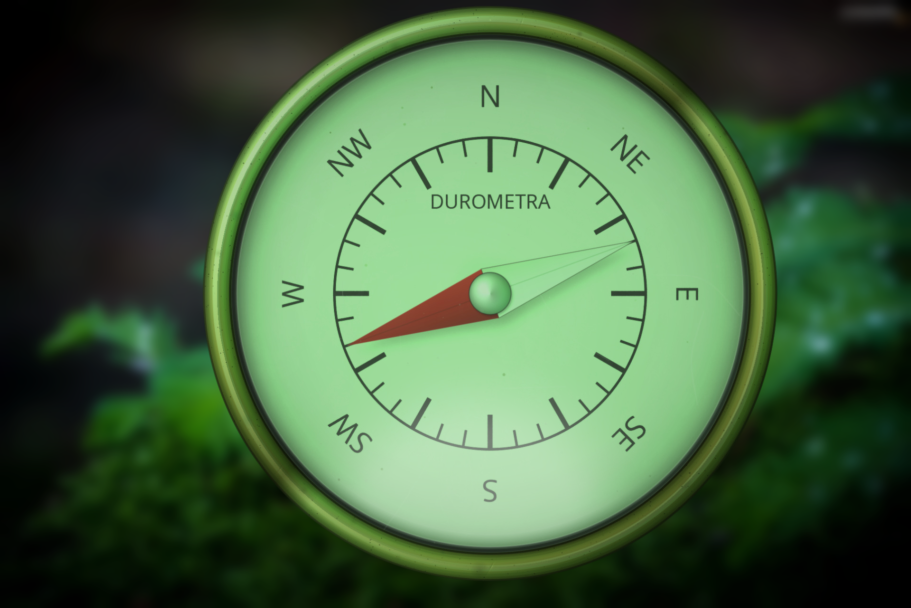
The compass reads 250 °
